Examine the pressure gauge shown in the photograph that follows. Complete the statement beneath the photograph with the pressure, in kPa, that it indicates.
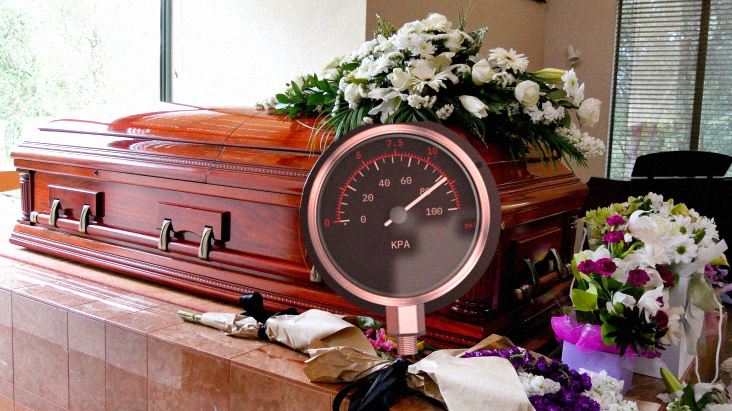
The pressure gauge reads 82.5 kPa
